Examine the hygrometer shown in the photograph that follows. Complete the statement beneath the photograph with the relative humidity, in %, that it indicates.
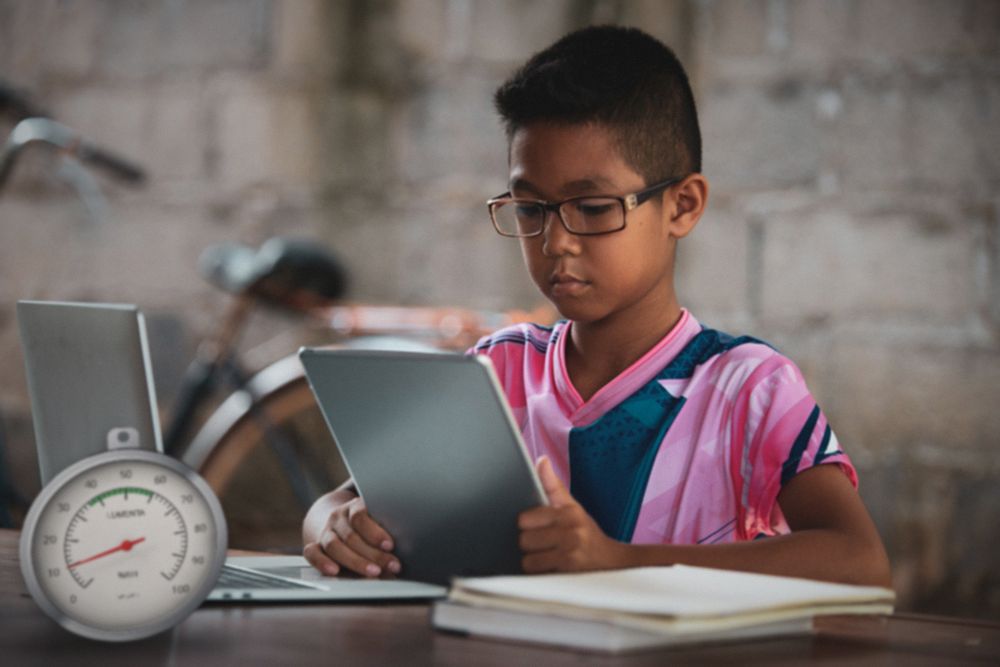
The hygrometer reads 10 %
